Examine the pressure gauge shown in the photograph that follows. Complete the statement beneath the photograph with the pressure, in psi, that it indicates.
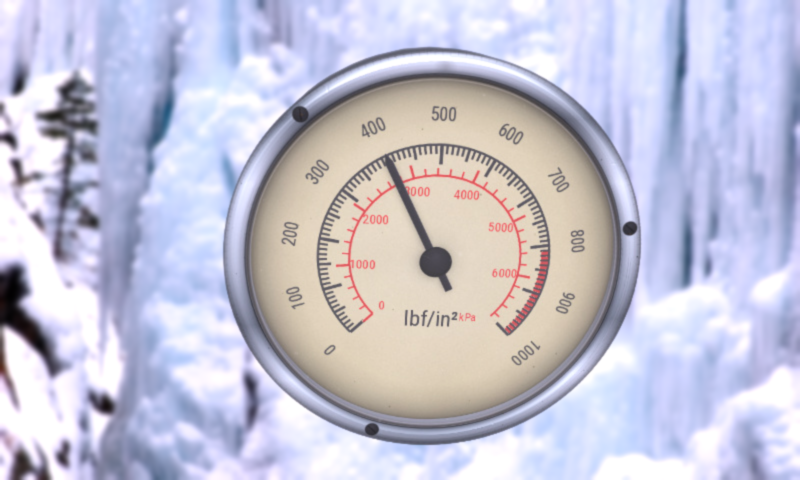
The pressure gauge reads 400 psi
